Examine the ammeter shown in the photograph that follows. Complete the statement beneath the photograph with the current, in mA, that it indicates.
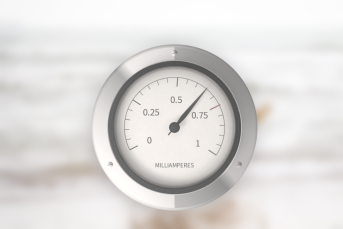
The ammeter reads 0.65 mA
